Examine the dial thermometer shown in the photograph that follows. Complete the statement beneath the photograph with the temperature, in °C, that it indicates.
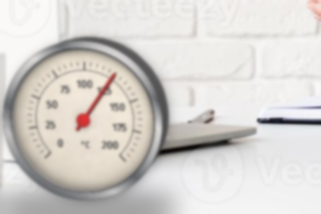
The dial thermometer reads 125 °C
